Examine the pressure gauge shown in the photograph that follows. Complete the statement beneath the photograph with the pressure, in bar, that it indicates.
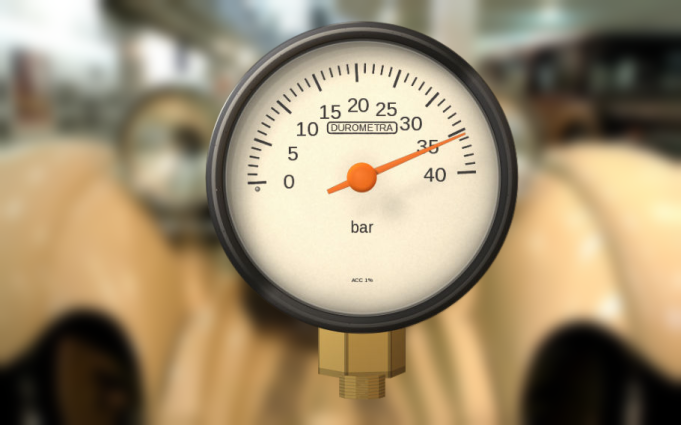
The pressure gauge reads 35.5 bar
